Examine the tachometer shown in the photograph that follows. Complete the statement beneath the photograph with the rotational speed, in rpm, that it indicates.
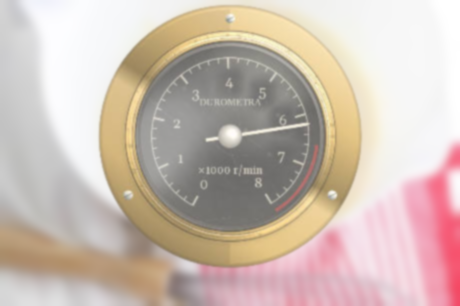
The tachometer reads 6200 rpm
